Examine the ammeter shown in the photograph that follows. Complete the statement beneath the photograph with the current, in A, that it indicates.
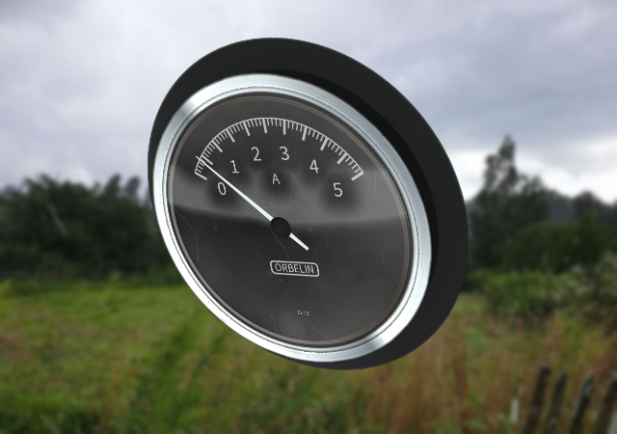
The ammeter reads 0.5 A
